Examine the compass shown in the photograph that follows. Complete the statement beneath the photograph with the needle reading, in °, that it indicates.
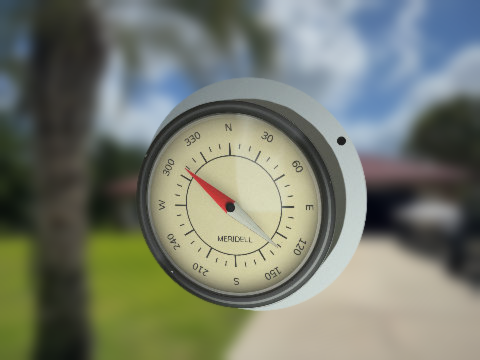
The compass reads 310 °
